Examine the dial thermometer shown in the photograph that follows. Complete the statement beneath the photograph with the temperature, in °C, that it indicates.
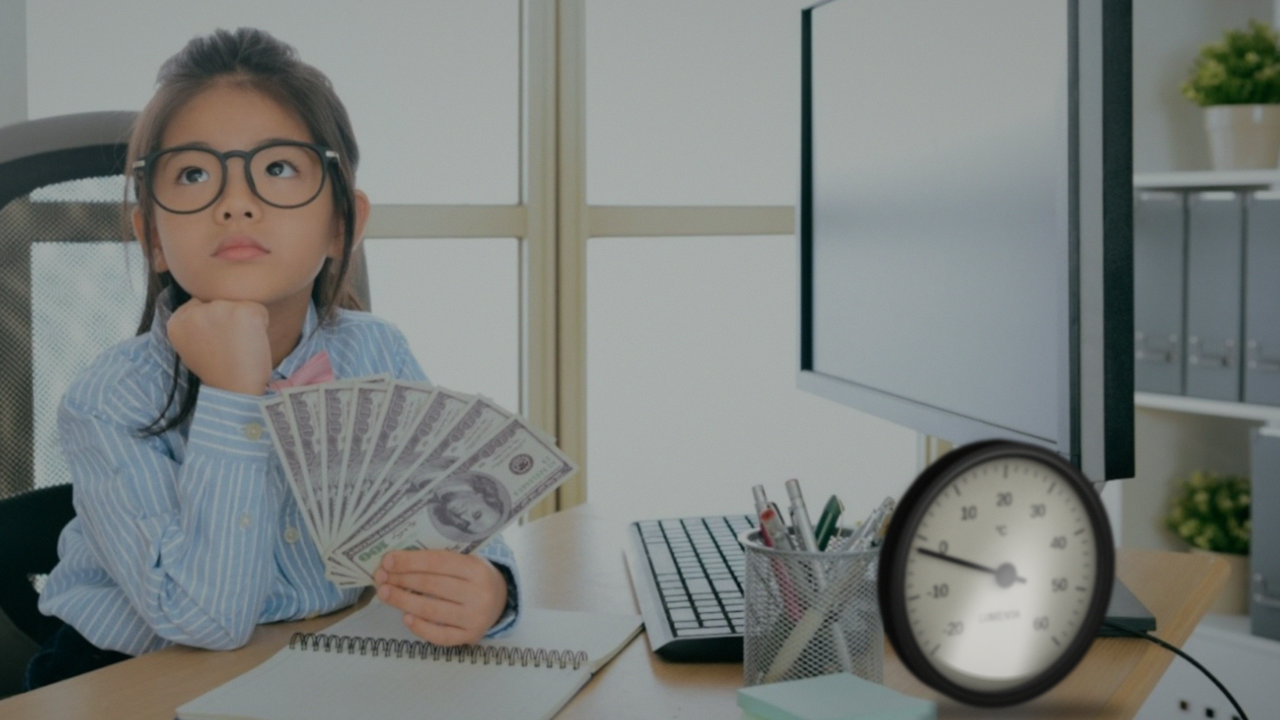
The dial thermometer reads -2 °C
